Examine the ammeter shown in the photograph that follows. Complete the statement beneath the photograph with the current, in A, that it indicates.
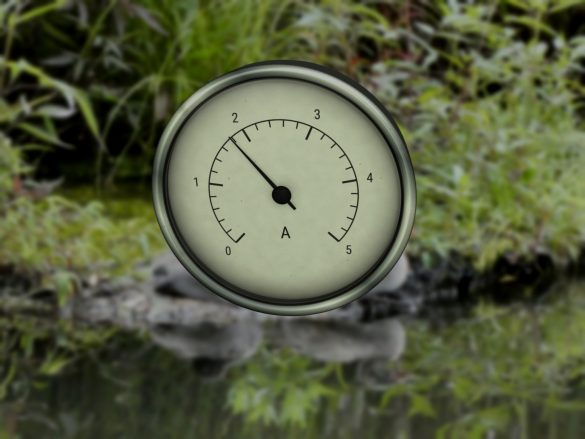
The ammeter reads 1.8 A
